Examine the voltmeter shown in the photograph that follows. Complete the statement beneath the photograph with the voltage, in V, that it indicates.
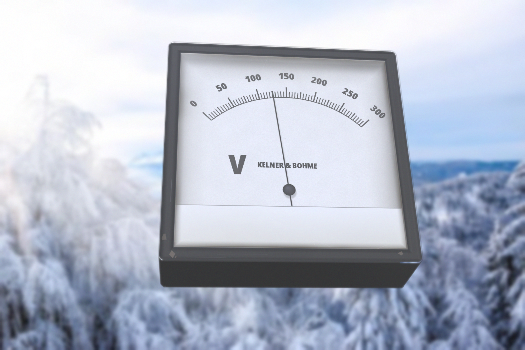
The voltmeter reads 125 V
